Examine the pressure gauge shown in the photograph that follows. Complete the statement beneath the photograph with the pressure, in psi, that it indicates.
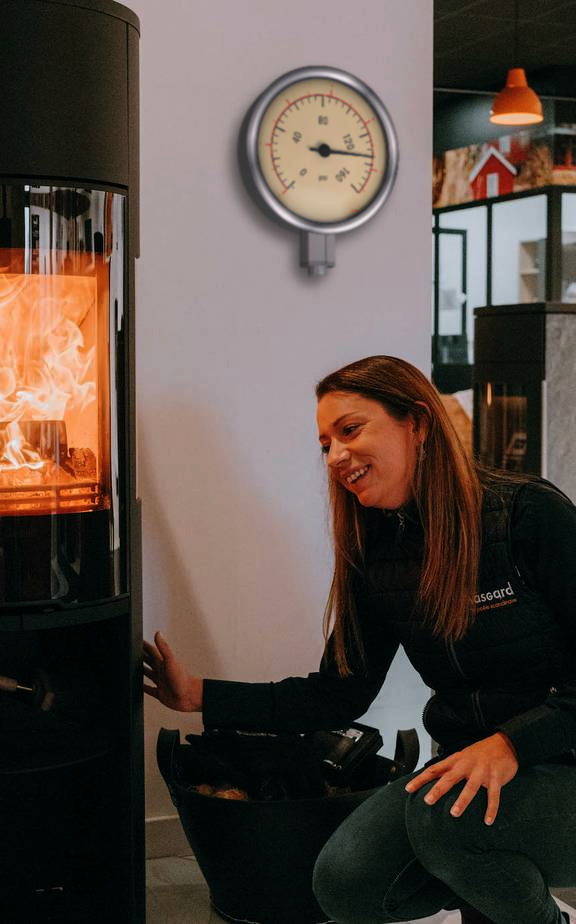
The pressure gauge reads 135 psi
